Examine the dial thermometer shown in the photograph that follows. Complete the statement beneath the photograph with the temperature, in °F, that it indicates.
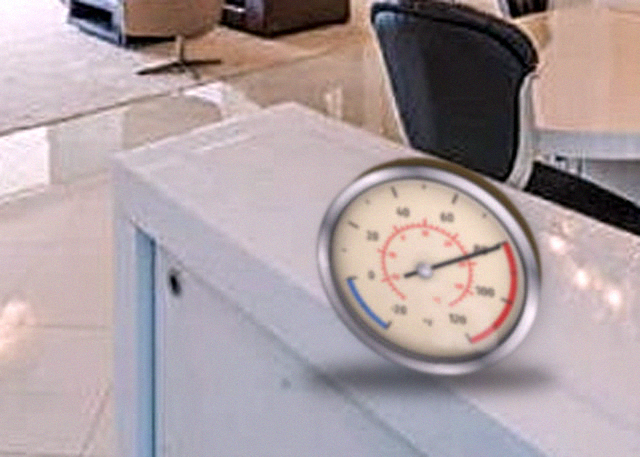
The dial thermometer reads 80 °F
